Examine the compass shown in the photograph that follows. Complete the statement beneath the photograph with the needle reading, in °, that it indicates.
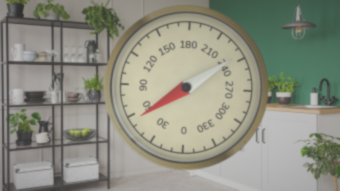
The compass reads 55 °
